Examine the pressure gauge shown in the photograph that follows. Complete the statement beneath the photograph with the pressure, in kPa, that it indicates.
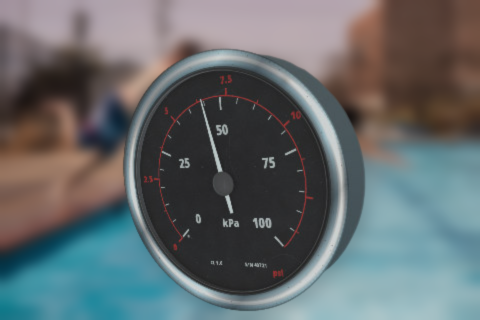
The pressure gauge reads 45 kPa
